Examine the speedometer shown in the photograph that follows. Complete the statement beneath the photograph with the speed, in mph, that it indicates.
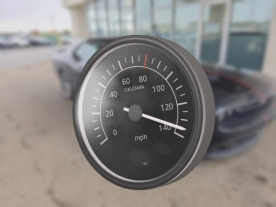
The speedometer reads 135 mph
